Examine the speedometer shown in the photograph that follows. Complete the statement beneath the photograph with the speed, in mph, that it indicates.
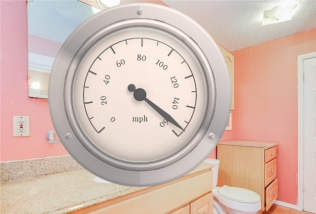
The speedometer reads 155 mph
